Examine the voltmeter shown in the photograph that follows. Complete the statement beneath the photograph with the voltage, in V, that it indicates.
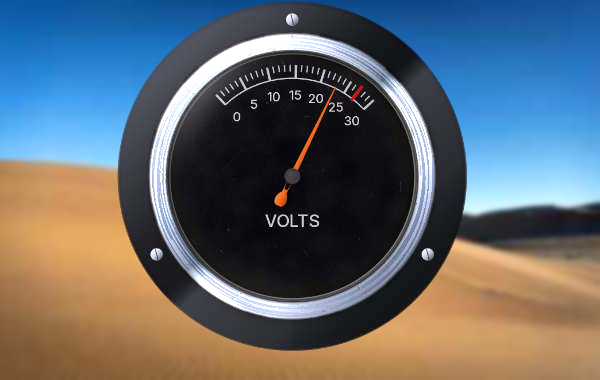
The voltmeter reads 23 V
